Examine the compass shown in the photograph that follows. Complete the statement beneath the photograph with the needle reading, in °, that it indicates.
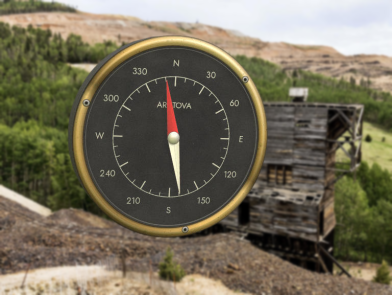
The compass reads 350 °
